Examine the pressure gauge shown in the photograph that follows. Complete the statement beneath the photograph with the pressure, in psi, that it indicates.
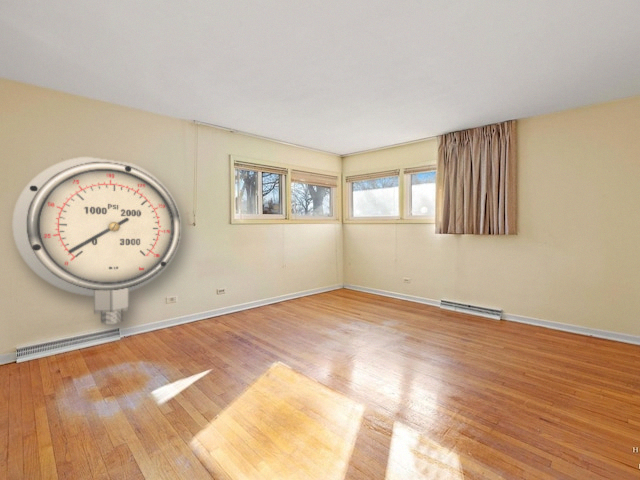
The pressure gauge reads 100 psi
